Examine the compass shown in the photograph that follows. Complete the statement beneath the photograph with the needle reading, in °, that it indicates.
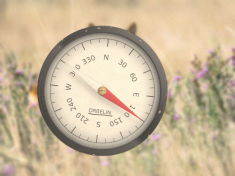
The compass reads 120 °
